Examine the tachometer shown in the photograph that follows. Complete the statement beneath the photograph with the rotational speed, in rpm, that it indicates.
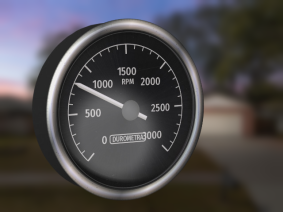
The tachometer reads 800 rpm
